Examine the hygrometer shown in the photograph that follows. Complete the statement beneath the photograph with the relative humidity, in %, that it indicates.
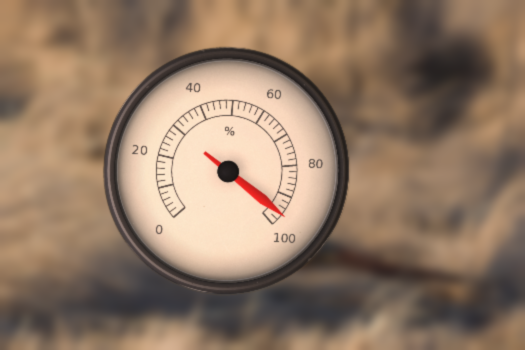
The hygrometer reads 96 %
